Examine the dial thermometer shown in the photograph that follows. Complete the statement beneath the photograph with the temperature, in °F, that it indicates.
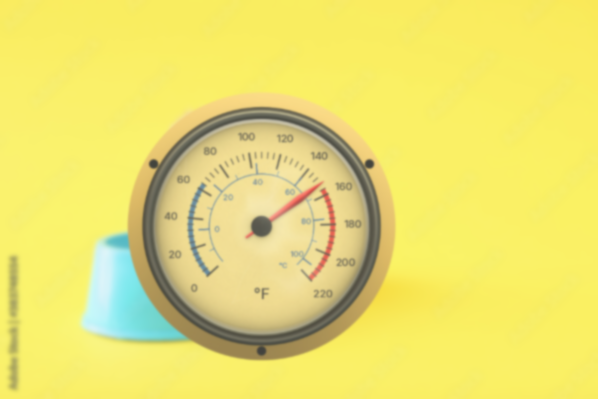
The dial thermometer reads 152 °F
